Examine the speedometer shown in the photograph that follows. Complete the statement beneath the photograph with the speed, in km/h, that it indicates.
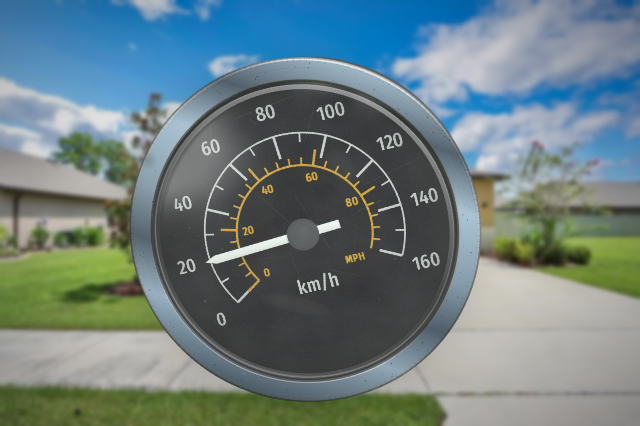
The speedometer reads 20 km/h
